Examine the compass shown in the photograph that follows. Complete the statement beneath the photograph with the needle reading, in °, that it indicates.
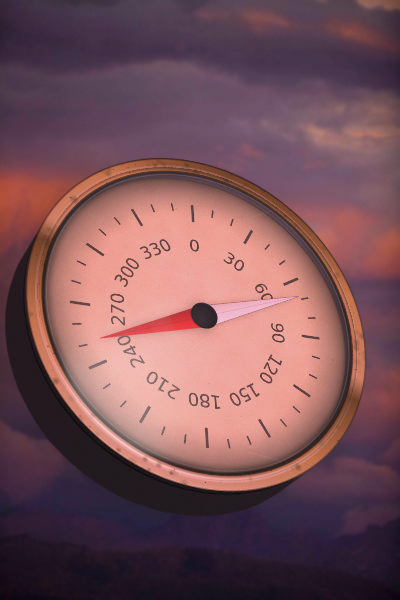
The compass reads 250 °
